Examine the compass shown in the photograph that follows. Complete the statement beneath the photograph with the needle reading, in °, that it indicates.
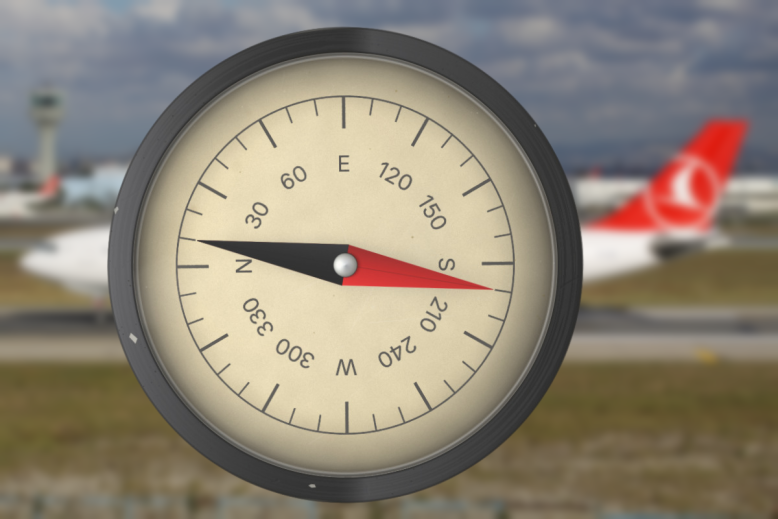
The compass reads 190 °
